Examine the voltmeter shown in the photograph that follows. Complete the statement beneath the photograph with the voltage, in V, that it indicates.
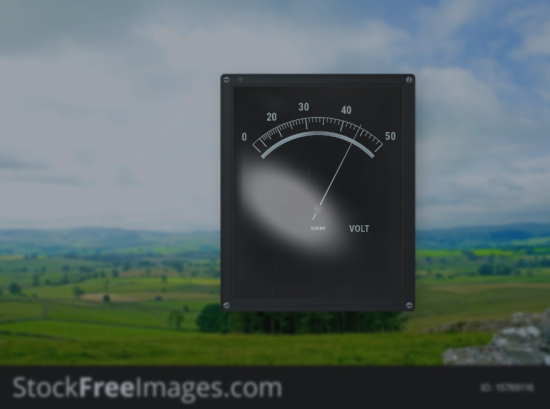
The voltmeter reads 44 V
